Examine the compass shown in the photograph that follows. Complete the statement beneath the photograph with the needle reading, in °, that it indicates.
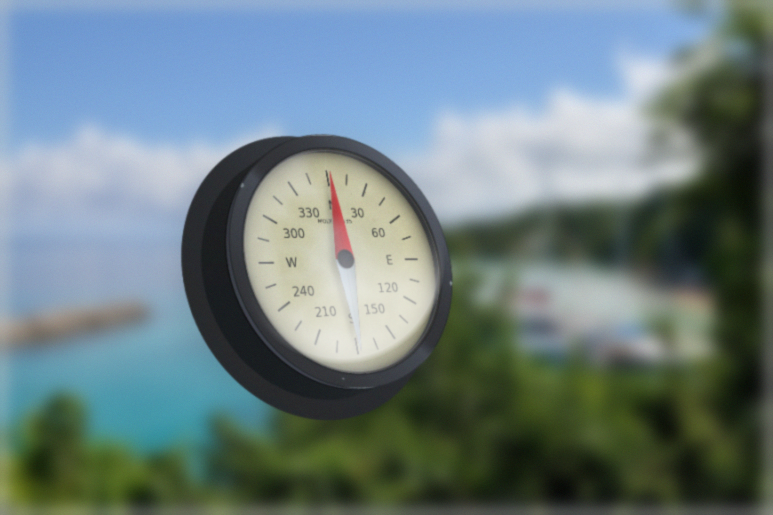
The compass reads 0 °
